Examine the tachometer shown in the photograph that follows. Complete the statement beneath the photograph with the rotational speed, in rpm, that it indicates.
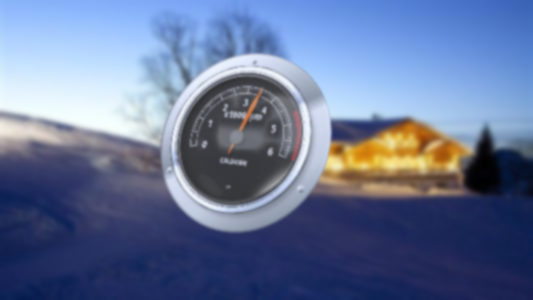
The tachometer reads 3500 rpm
